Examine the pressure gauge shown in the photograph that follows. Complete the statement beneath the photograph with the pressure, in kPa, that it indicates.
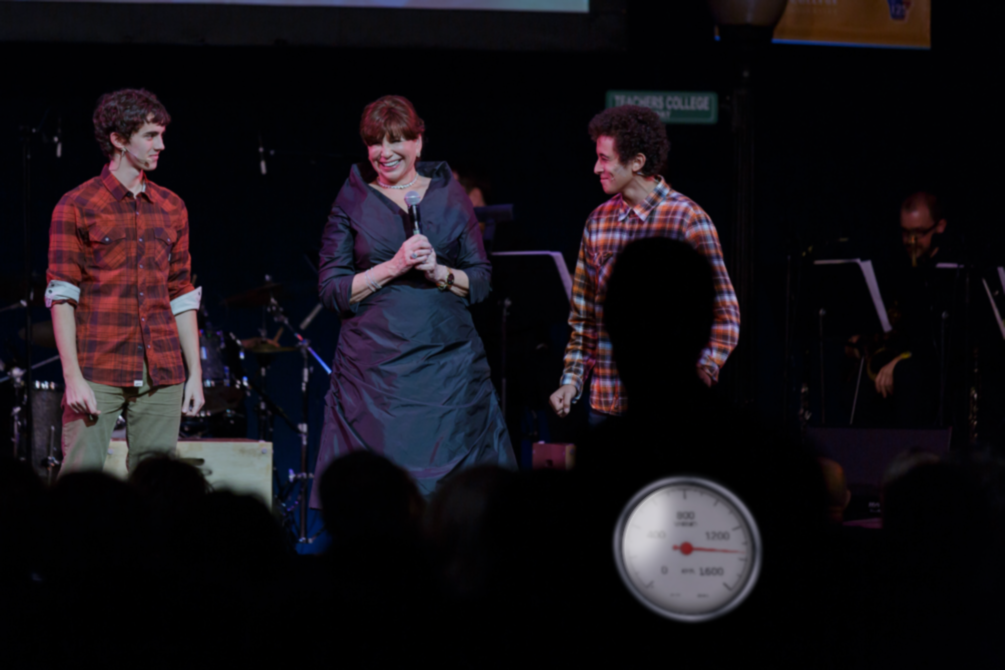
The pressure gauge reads 1350 kPa
